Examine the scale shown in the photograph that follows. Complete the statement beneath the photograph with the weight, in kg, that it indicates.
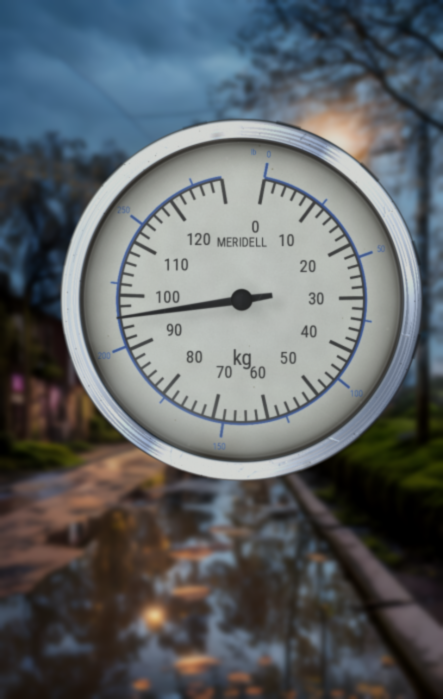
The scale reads 96 kg
